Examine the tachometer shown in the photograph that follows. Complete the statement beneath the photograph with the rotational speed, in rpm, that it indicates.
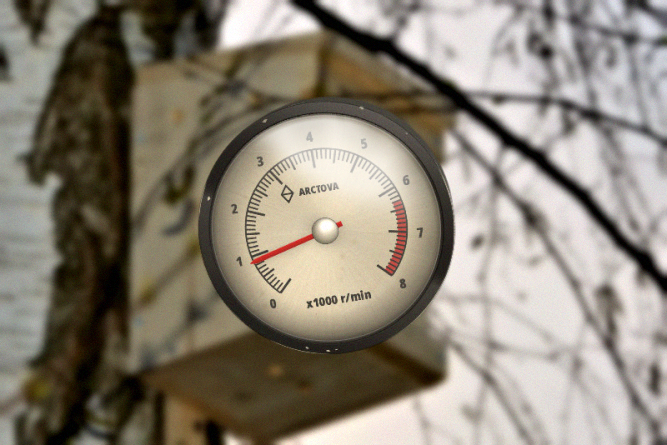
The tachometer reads 900 rpm
